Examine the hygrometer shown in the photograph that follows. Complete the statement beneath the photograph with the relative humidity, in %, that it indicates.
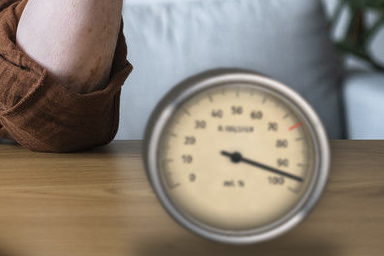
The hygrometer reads 95 %
